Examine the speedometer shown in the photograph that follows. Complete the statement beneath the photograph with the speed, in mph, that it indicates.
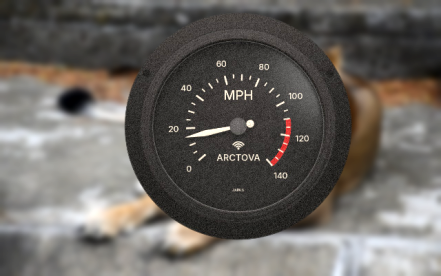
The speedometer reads 15 mph
